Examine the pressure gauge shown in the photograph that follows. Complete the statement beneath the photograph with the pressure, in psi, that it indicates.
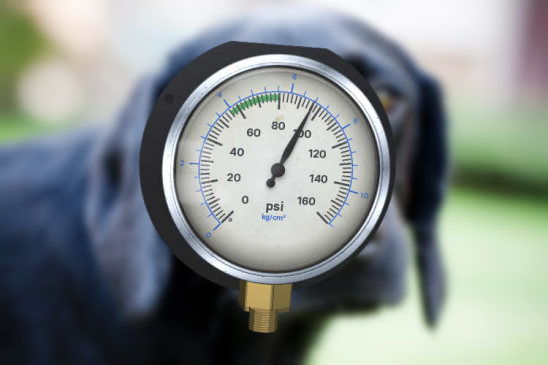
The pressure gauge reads 96 psi
